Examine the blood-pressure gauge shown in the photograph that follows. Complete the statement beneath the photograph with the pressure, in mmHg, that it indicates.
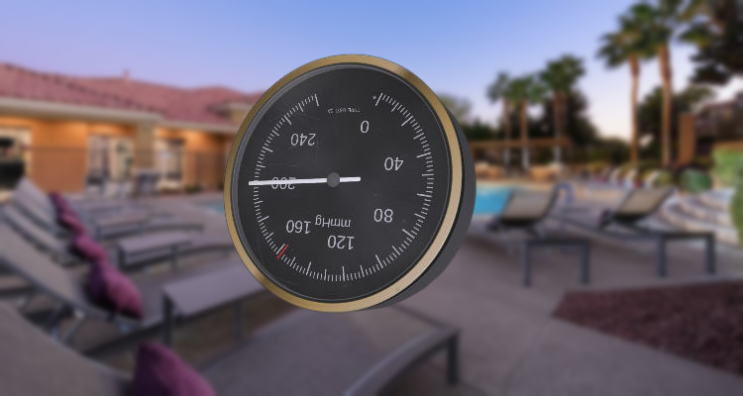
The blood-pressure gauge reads 200 mmHg
